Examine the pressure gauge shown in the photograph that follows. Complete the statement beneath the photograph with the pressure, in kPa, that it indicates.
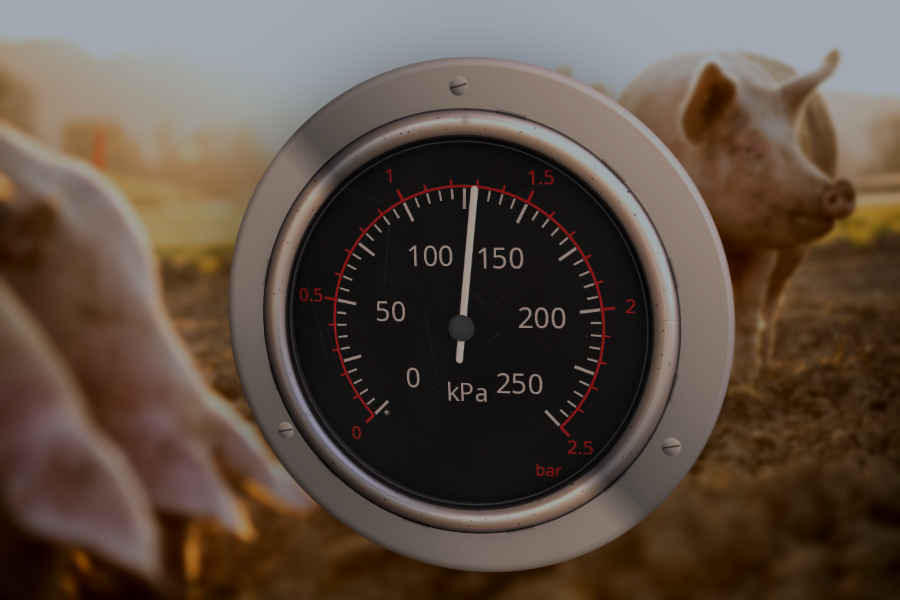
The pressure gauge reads 130 kPa
